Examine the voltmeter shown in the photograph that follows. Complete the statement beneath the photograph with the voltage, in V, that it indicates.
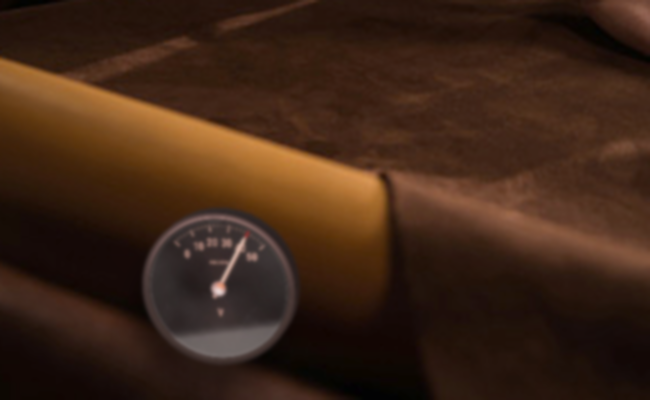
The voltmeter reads 40 V
